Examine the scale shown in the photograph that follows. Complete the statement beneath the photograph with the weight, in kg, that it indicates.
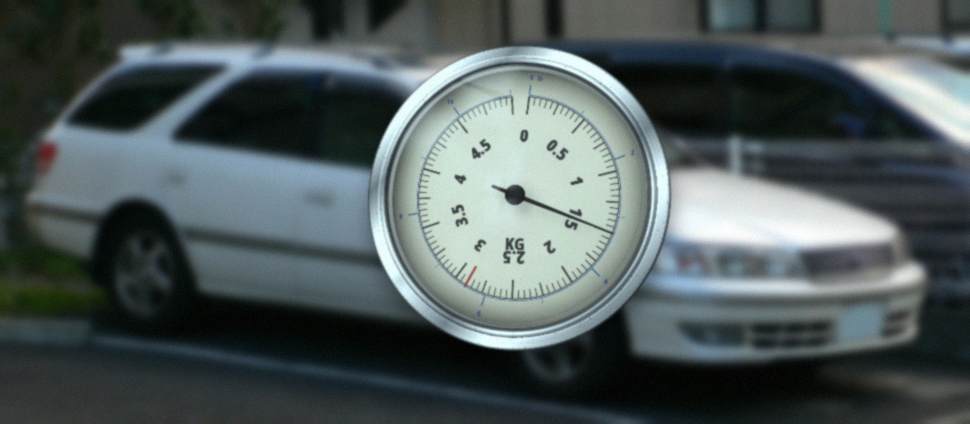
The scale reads 1.5 kg
